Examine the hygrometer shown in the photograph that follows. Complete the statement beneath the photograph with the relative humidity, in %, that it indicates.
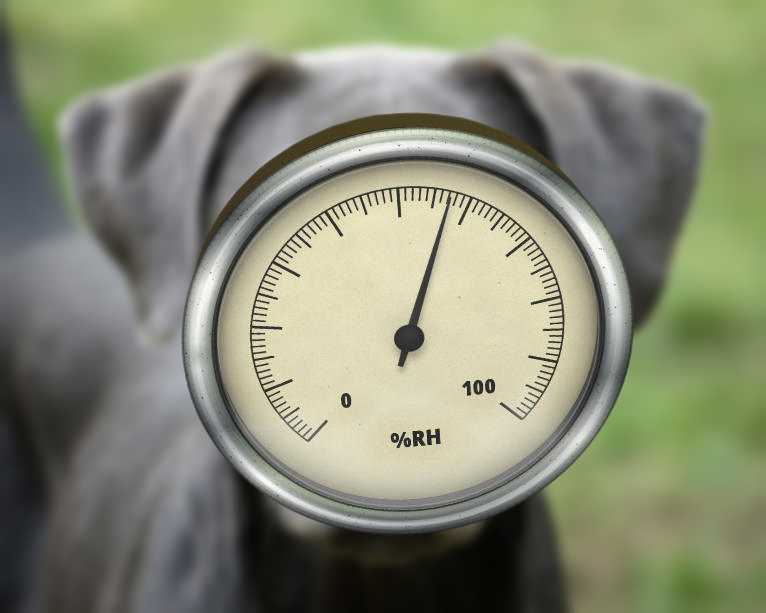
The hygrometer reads 57 %
